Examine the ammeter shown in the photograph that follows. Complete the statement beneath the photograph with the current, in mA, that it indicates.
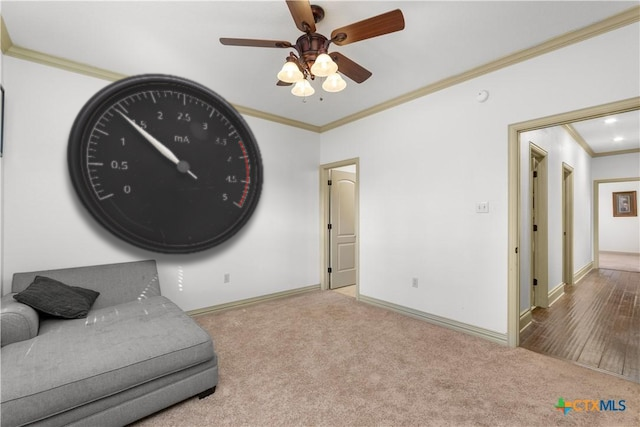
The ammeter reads 1.4 mA
